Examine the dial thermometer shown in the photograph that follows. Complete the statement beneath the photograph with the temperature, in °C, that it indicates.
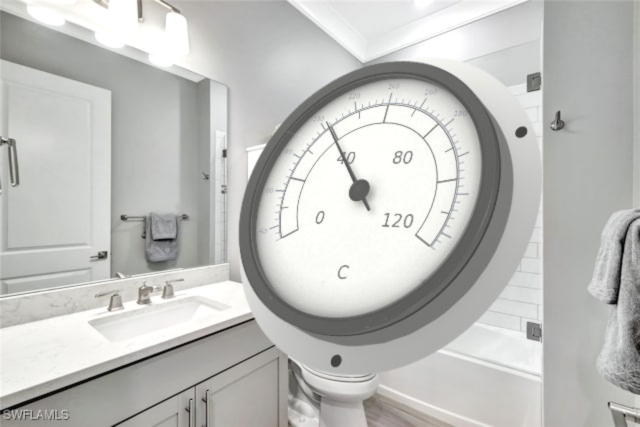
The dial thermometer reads 40 °C
